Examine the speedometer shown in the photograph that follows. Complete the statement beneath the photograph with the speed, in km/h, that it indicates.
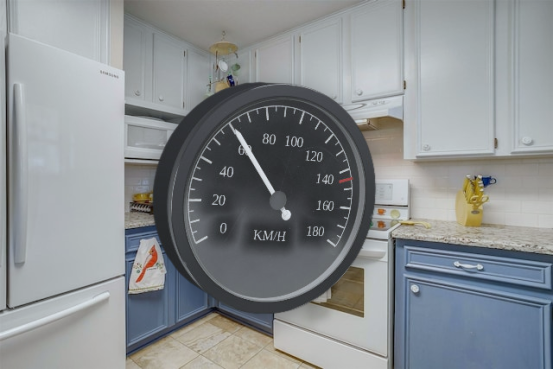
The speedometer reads 60 km/h
